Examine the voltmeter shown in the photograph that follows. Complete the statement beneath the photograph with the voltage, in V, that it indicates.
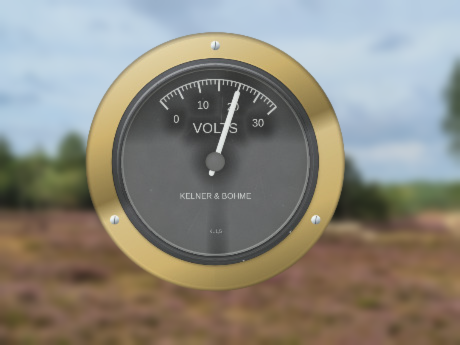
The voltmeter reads 20 V
